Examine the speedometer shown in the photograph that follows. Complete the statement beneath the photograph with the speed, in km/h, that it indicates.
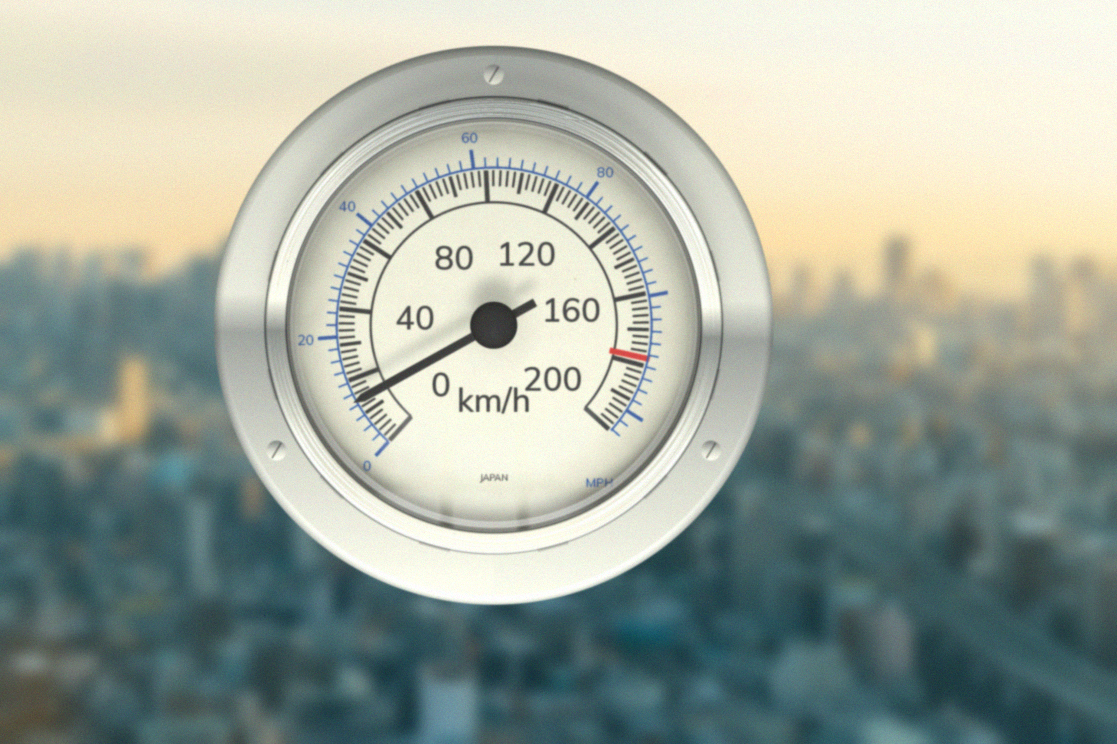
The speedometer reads 14 km/h
